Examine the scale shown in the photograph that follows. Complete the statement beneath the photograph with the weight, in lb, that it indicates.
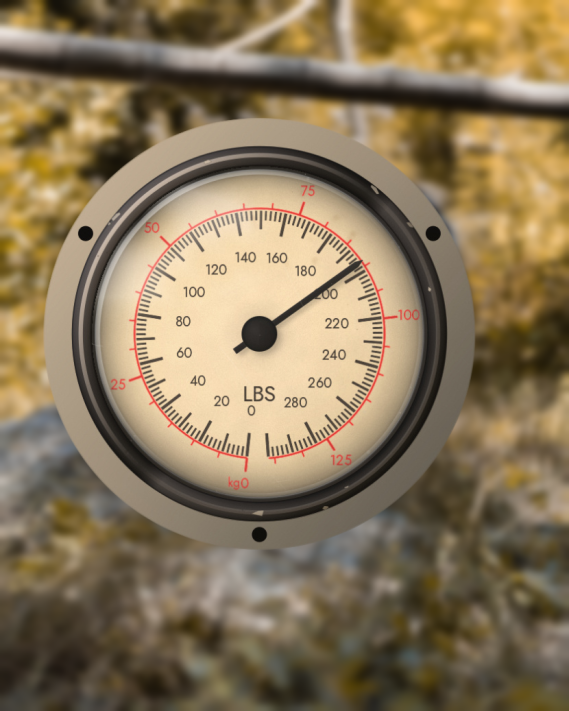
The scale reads 196 lb
